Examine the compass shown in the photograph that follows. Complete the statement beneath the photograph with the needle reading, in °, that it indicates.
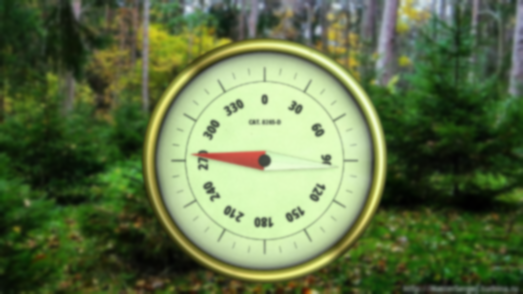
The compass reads 275 °
